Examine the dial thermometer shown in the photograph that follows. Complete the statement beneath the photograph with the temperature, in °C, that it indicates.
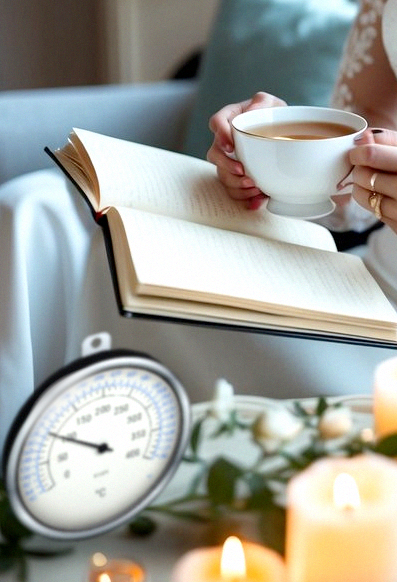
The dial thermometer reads 100 °C
